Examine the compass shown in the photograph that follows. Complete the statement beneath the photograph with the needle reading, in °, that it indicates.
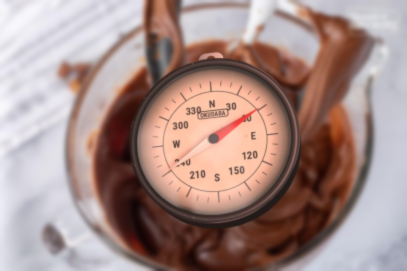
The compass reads 60 °
